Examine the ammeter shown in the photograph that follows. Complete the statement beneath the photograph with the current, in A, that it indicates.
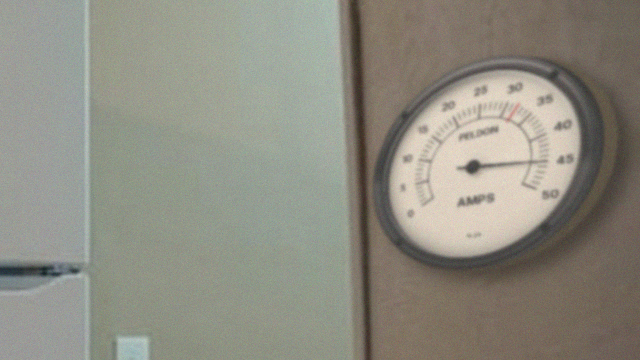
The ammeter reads 45 A
